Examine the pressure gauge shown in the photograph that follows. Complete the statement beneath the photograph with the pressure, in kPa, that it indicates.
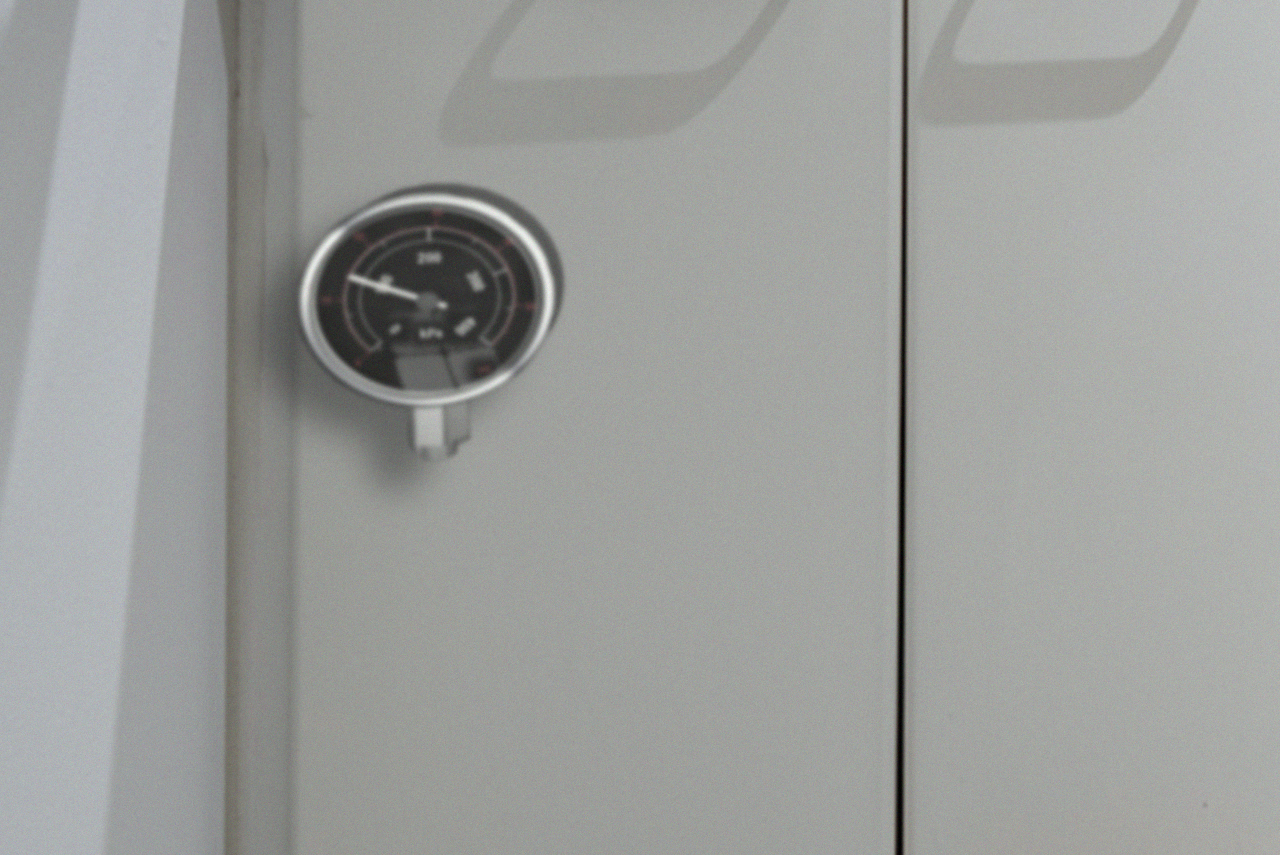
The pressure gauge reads 100 kPa
